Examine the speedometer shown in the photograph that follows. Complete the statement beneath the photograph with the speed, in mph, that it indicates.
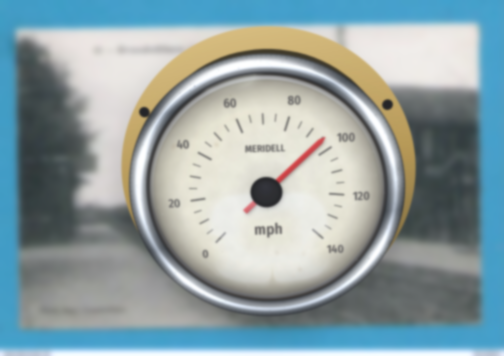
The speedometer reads 95 mph
